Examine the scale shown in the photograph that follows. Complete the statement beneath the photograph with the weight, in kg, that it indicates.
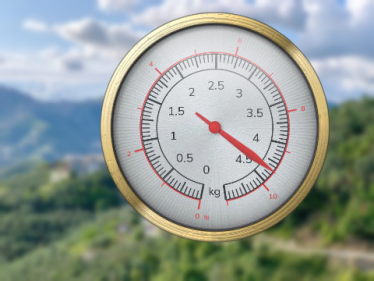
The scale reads 4.35 kg
